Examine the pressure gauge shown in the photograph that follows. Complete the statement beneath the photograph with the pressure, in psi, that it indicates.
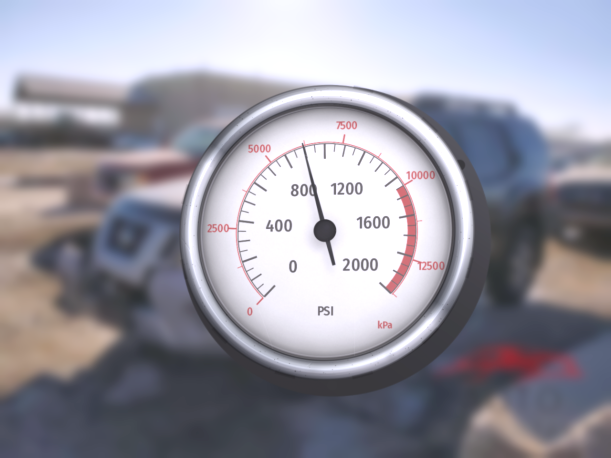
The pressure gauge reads 900 psi
